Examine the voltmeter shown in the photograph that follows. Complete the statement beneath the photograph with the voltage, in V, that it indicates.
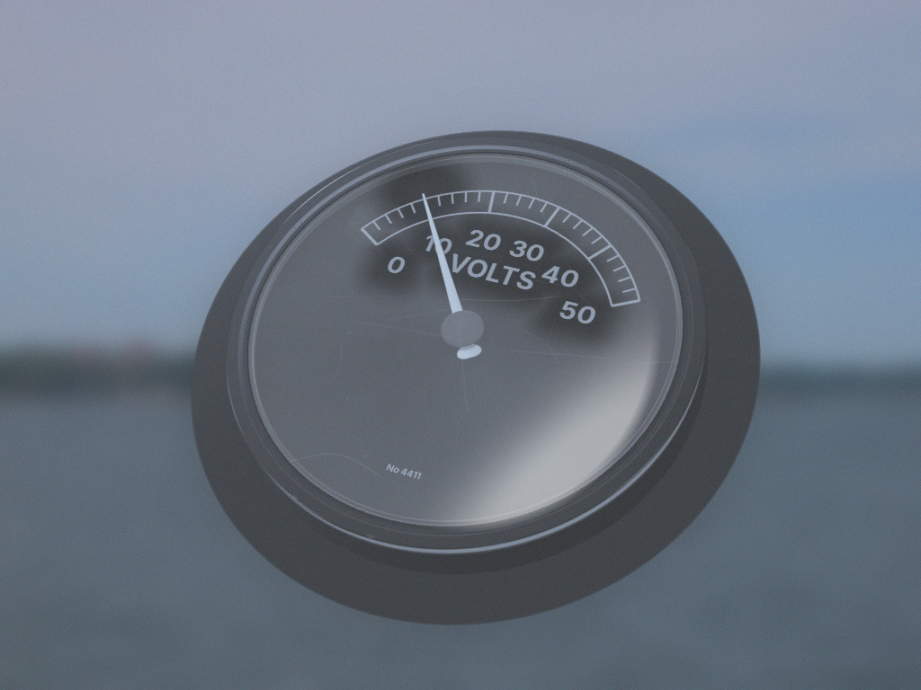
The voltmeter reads 10 V
